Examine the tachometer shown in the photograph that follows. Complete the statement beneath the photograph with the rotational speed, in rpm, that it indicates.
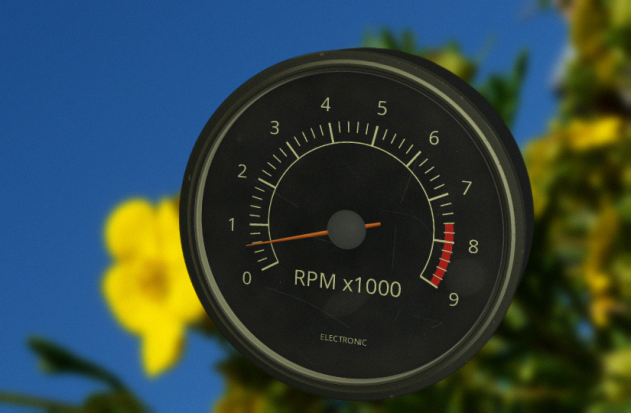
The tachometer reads 600 rpm
